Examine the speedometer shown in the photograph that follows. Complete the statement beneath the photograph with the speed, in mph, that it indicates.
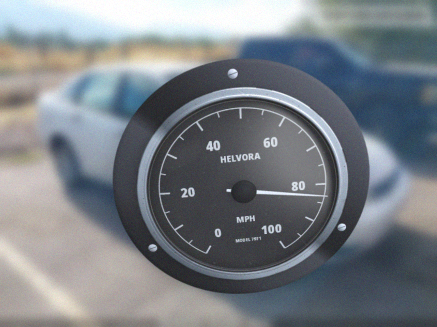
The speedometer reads 82.5 mph
